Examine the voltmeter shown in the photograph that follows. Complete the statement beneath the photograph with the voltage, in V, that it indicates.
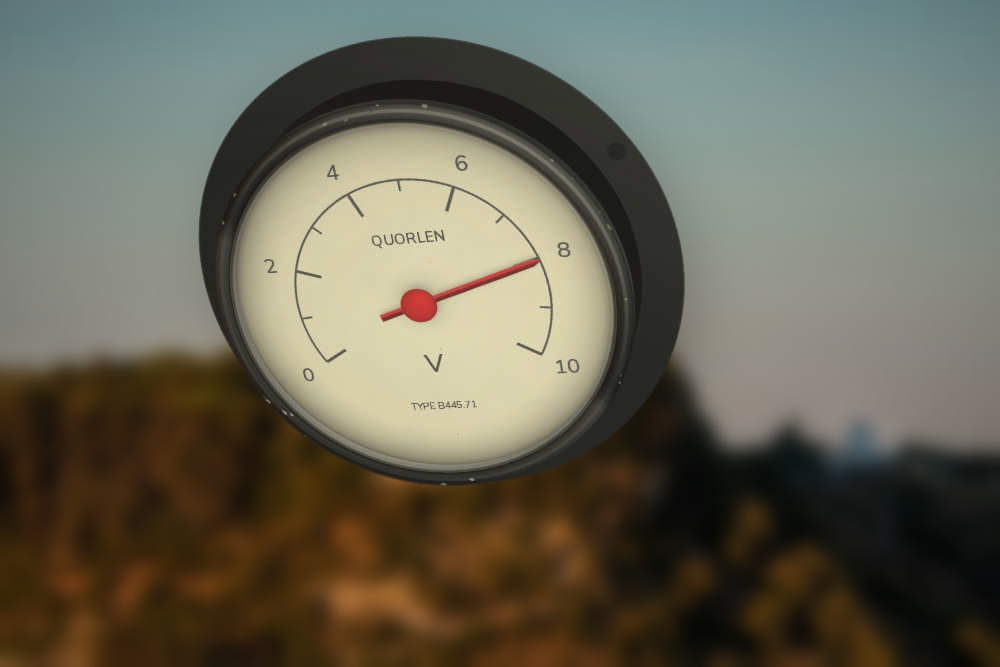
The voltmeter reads 8 V
